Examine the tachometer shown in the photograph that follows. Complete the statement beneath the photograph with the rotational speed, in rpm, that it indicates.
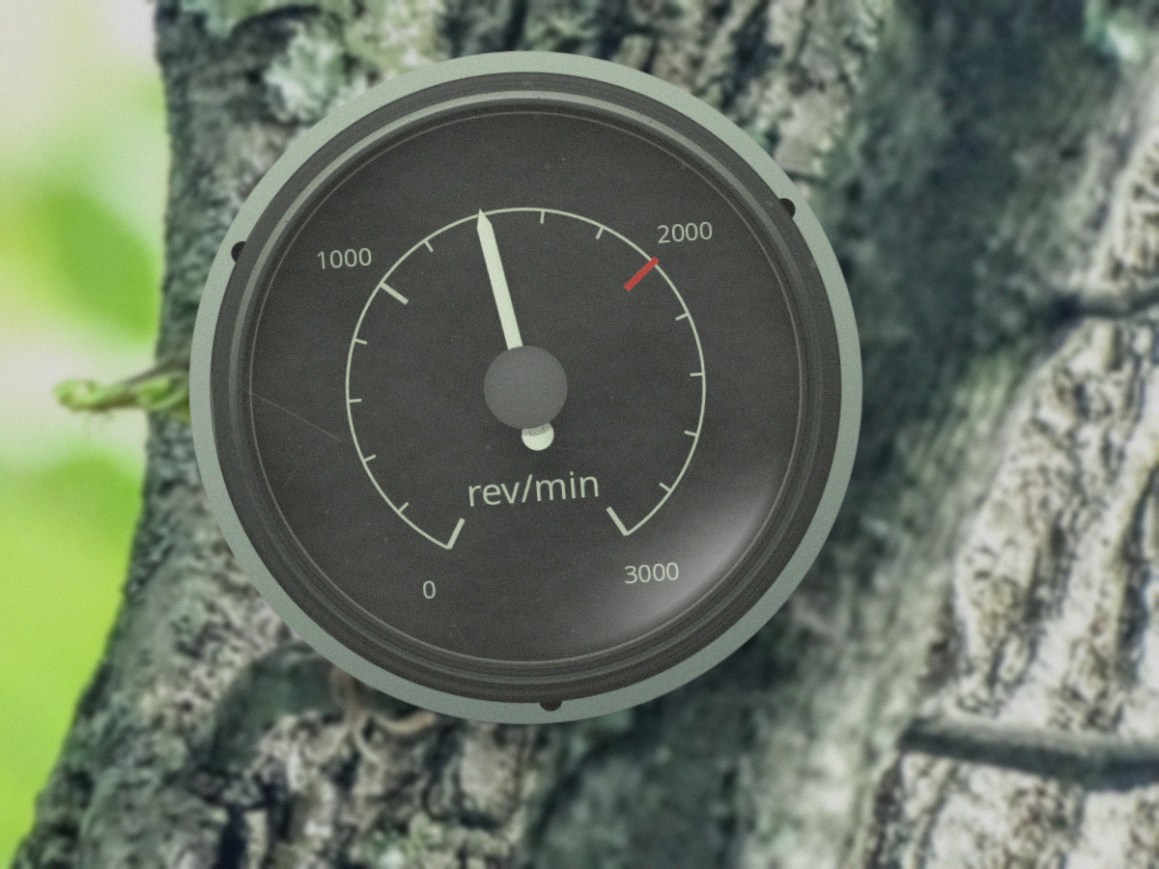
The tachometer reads 1400 rpm
